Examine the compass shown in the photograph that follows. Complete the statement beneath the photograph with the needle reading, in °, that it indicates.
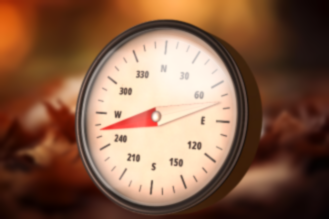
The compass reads 255 °
